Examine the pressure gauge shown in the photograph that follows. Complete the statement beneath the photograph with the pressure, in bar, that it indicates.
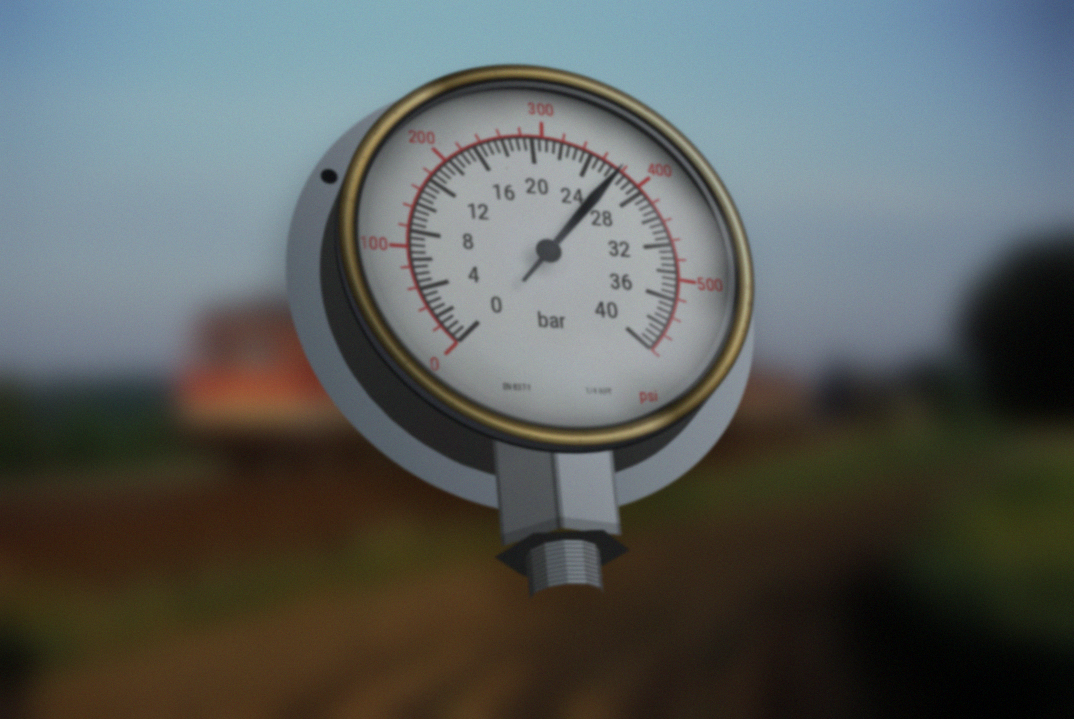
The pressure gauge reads 26 bar
